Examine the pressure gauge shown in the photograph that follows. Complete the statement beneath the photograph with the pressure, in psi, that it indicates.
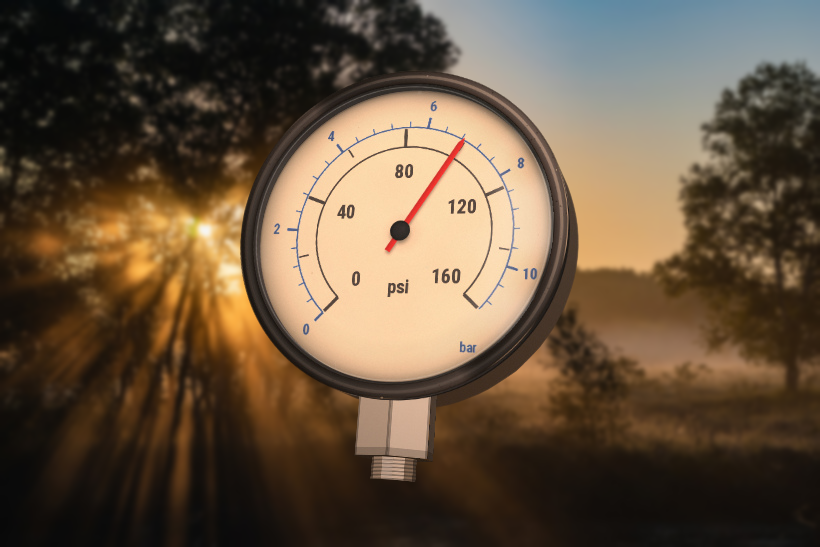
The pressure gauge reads 100 psi
